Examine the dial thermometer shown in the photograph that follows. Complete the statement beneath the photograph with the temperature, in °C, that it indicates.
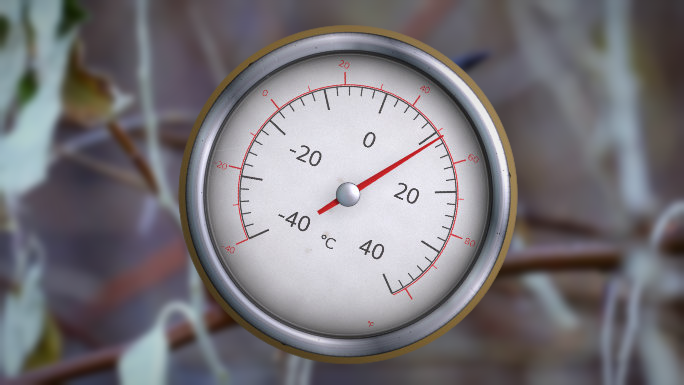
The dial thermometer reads 11 °C
